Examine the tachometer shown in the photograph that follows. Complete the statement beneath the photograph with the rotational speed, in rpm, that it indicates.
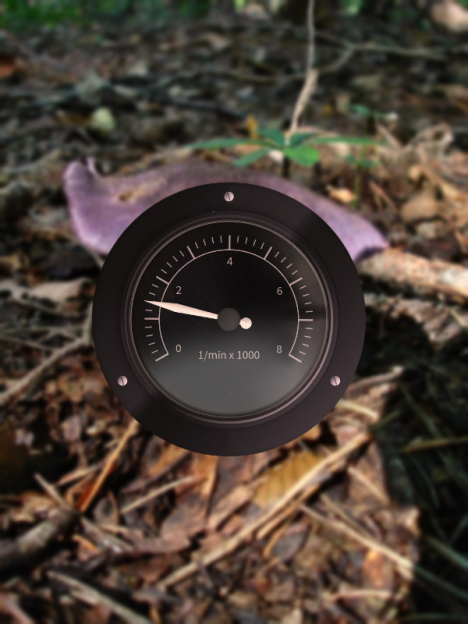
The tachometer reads 1400 rpm
